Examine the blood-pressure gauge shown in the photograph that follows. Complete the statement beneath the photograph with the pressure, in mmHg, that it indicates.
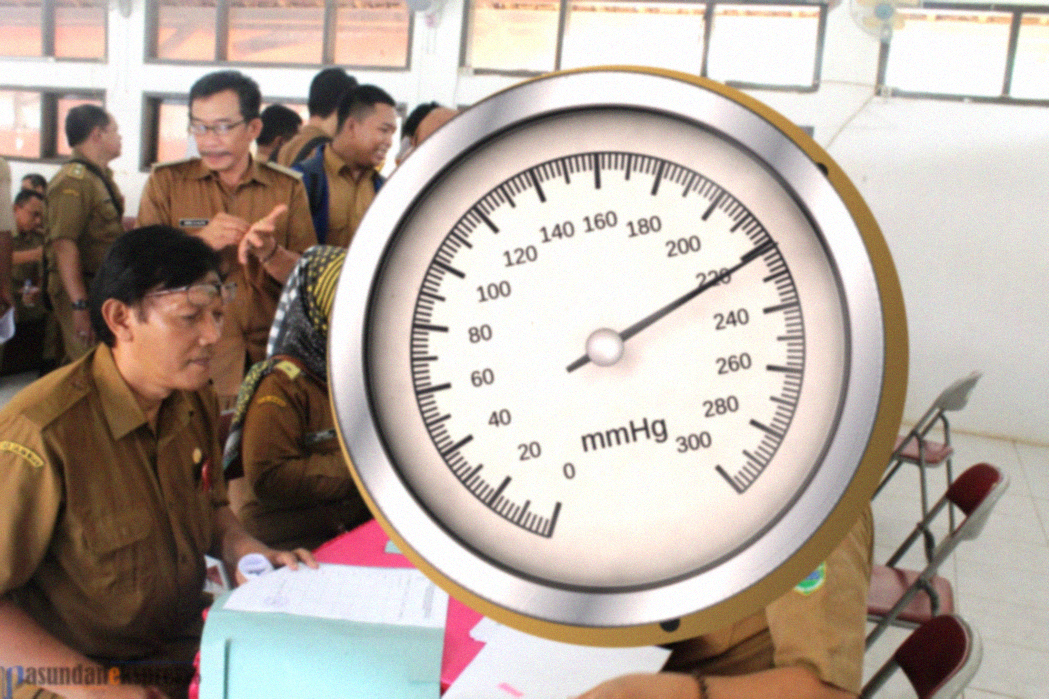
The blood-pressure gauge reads 222 mmHg
